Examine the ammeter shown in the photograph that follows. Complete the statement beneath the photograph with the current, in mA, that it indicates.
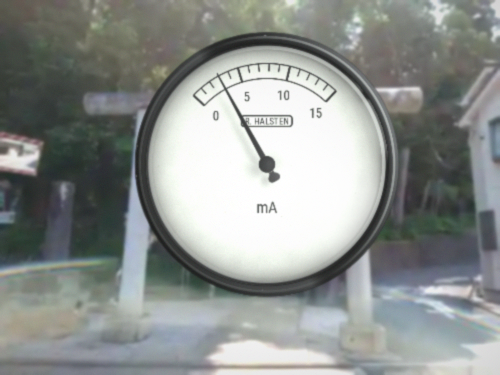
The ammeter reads 3 mA
